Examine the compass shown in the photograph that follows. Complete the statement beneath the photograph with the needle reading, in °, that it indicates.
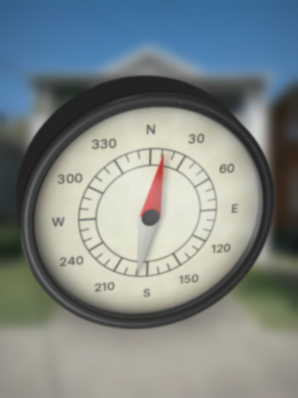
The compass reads 10 °
